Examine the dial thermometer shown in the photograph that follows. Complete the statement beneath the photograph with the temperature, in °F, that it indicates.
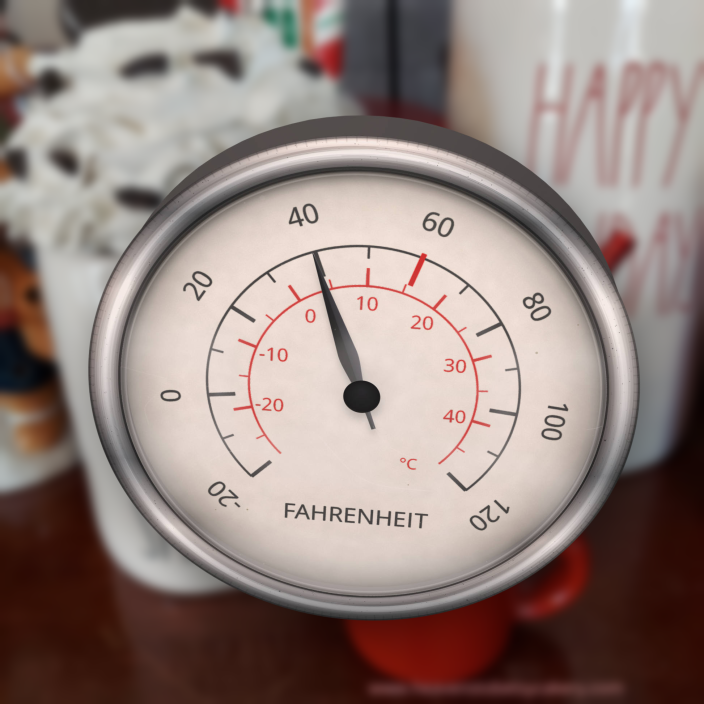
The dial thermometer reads 40 °F
